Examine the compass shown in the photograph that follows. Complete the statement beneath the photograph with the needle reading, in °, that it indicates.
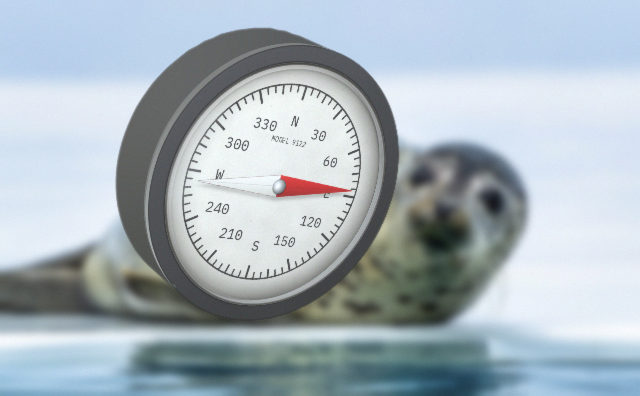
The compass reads 85 °
